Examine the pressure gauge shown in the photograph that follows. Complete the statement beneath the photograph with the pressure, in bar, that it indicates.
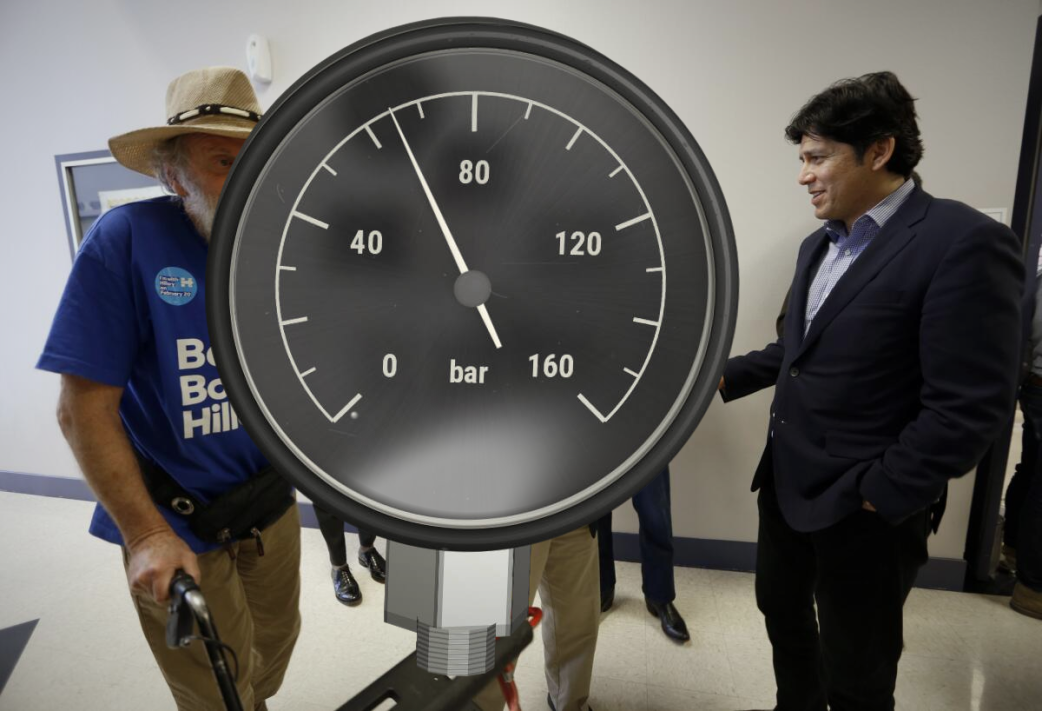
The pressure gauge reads 65 bar
